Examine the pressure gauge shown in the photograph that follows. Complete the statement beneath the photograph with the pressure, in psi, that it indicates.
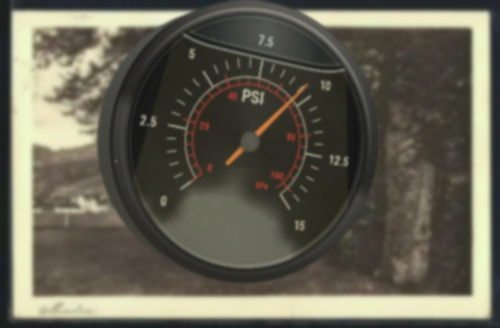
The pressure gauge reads 9.5 psi
